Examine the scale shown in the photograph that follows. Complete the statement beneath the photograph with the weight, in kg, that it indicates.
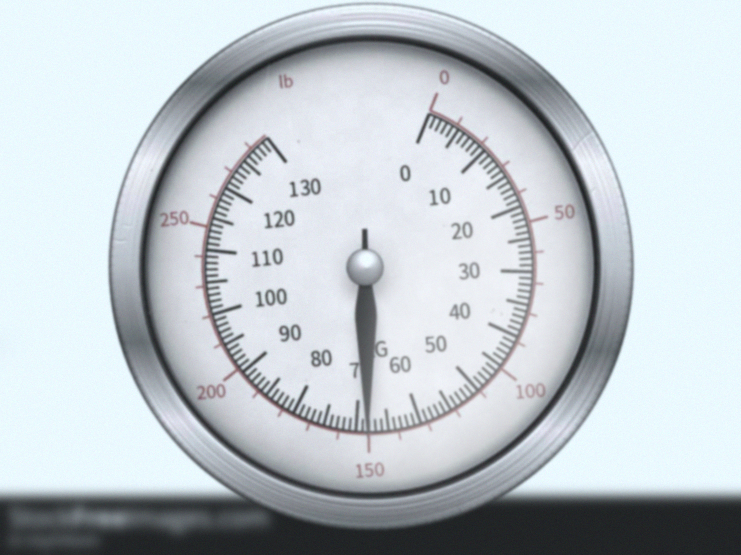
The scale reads 68 kg
